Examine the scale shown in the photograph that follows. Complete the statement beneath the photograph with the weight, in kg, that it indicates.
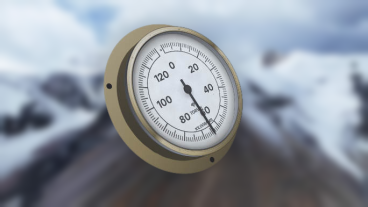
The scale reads 65 kg
